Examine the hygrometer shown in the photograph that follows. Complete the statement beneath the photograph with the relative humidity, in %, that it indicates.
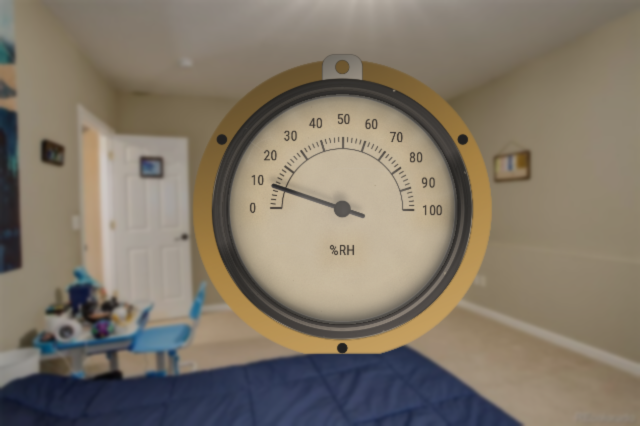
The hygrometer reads 10 %
